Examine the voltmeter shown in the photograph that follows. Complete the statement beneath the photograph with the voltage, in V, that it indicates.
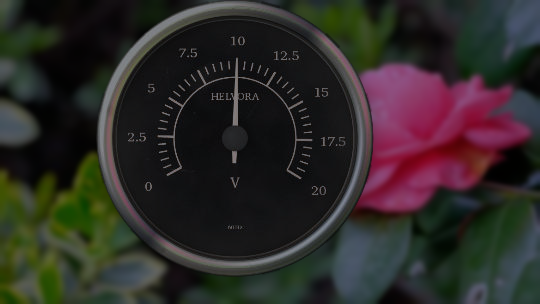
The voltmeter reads 10 V
